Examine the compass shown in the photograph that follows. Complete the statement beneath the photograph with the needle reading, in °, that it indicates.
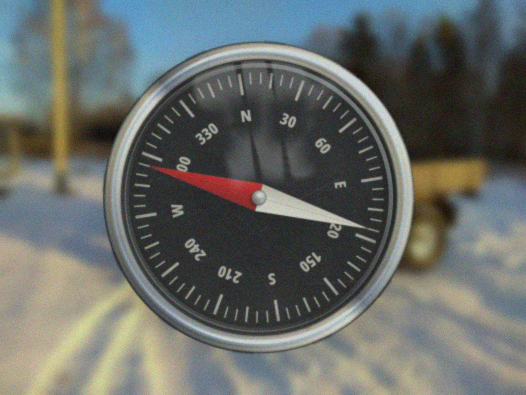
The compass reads 295 °
